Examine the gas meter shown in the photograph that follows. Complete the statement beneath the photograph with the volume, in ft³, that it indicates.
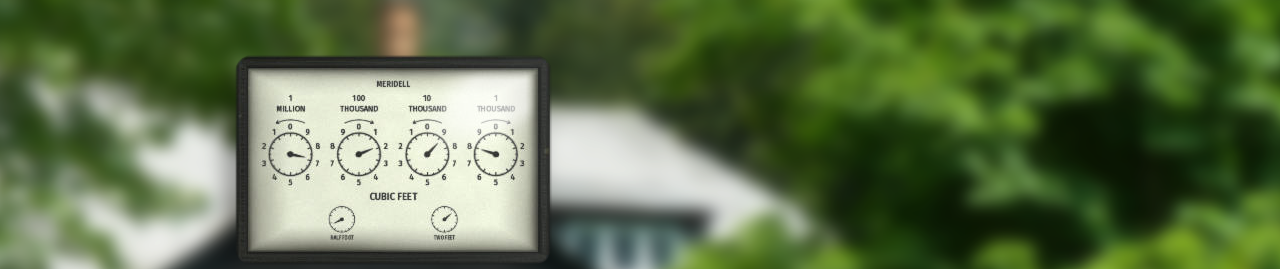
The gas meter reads 718800 ft³
